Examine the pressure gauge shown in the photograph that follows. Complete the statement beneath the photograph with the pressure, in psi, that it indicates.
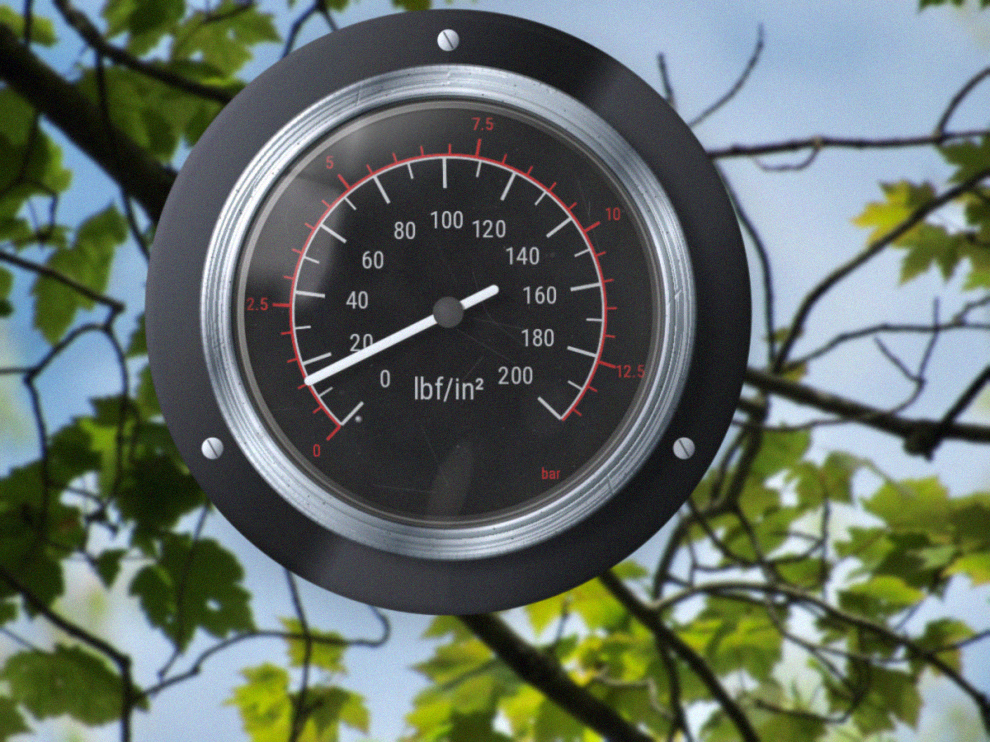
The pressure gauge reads 15 psi
